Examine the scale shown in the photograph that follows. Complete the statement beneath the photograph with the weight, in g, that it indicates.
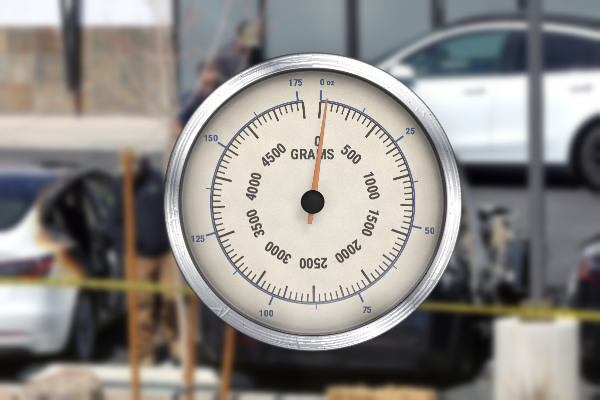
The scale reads 50 g
